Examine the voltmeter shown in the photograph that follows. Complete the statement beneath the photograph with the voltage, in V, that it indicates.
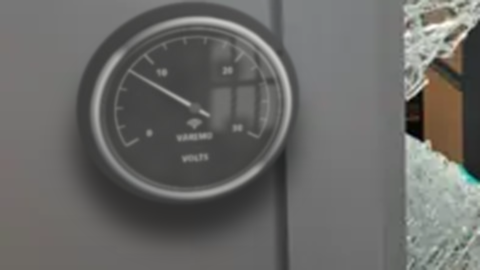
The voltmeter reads 8 V
